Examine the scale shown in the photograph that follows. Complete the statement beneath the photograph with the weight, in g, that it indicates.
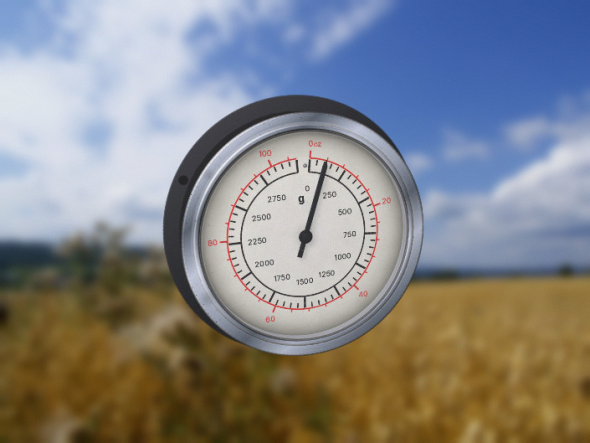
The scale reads 100 g
